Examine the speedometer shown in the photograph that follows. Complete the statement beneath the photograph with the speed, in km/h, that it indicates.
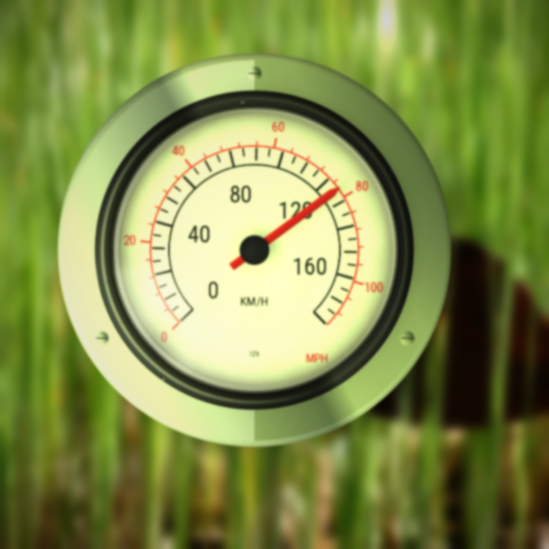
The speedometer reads 125 km/h
